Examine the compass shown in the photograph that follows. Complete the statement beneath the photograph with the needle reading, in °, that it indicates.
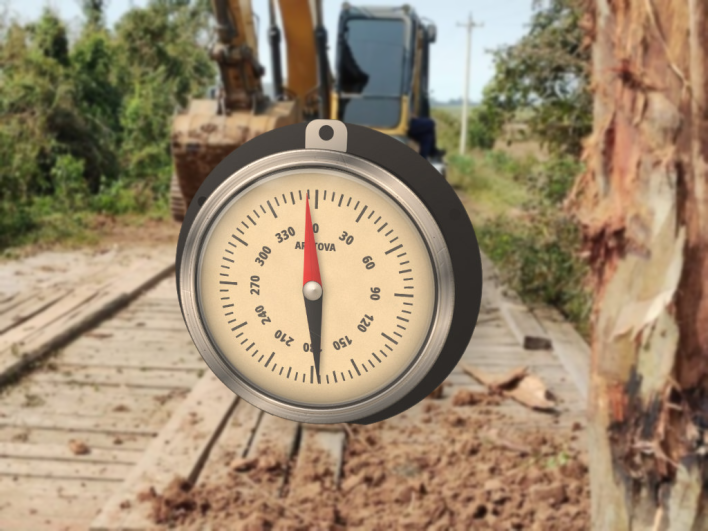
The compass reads 355 °
